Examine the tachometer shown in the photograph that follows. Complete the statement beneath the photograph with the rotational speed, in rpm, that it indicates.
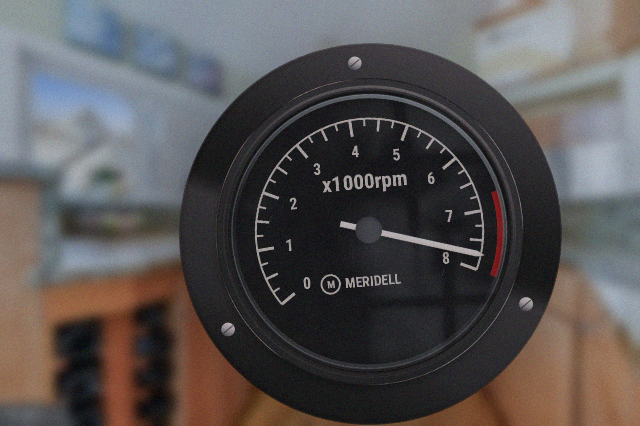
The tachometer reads 7750 rpm
